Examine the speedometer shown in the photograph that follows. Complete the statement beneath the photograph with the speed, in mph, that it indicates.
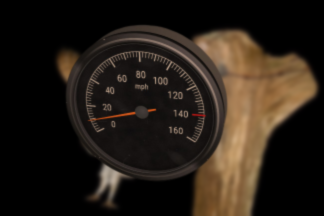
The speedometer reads 10 mph
